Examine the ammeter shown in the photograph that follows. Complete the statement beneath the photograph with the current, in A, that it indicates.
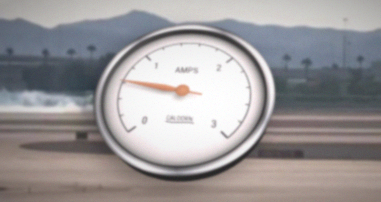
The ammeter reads 0.6 A
